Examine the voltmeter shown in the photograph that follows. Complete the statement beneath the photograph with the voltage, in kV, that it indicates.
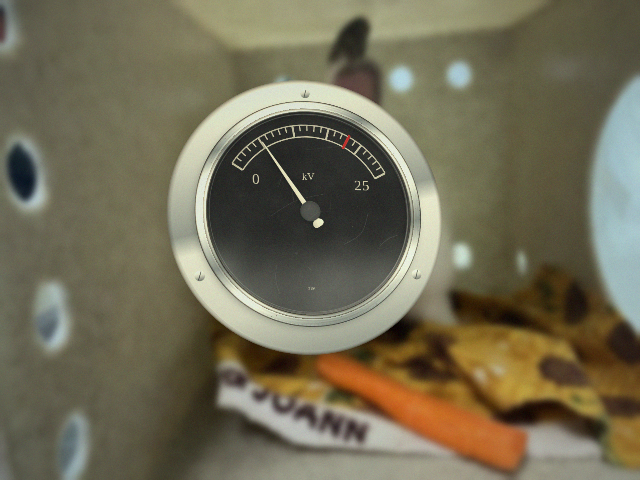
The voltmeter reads 5 kV
